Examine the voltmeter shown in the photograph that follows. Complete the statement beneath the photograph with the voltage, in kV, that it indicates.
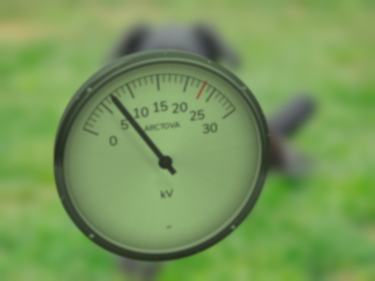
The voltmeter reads 7 kV
